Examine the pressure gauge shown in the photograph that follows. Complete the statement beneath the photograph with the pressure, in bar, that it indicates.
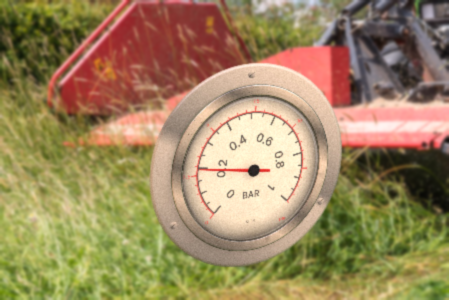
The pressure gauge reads 0.2 bar
